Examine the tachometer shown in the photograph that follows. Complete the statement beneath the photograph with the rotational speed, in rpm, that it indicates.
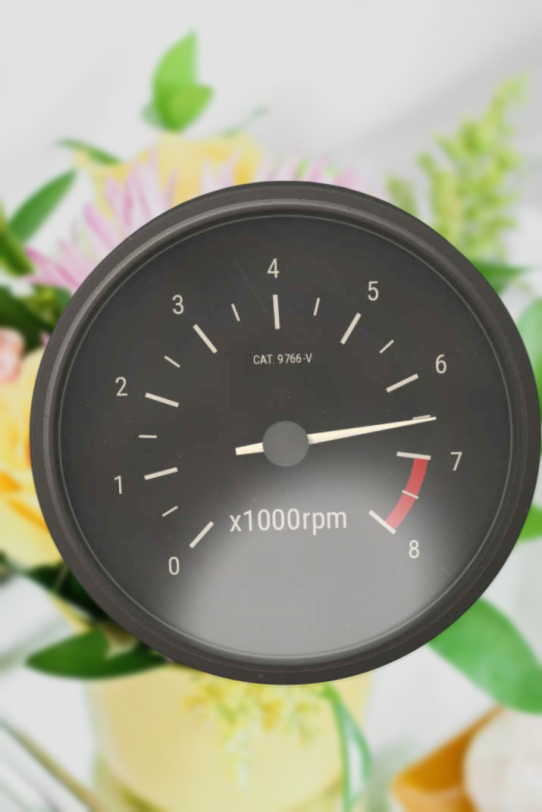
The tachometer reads 6500 rpm
